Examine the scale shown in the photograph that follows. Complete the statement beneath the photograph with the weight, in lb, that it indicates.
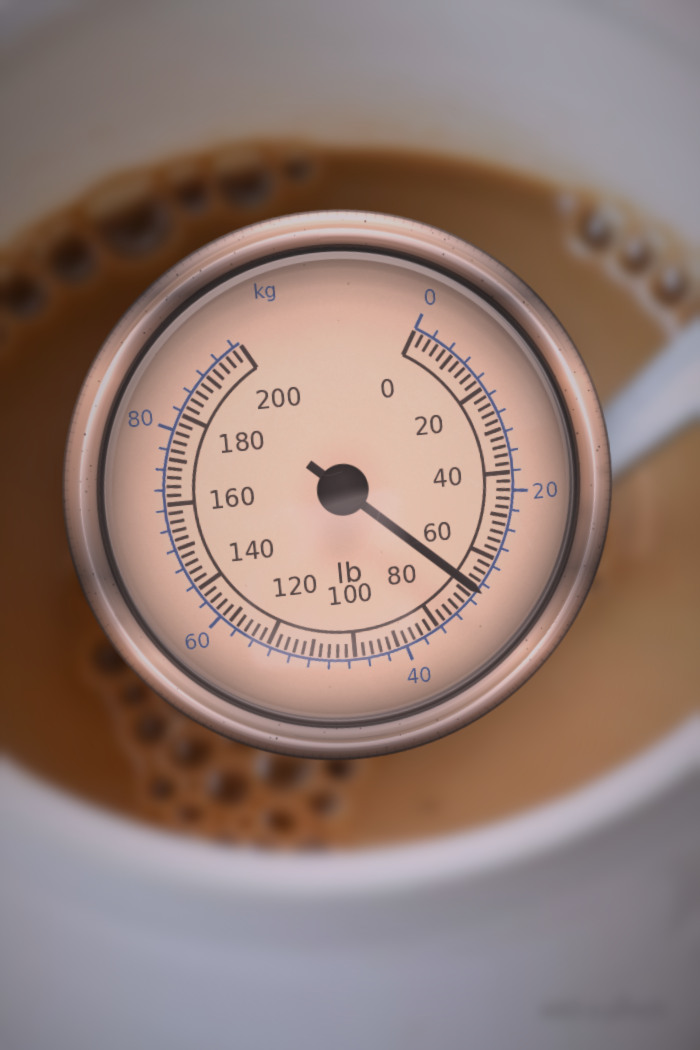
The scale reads 68 lb
